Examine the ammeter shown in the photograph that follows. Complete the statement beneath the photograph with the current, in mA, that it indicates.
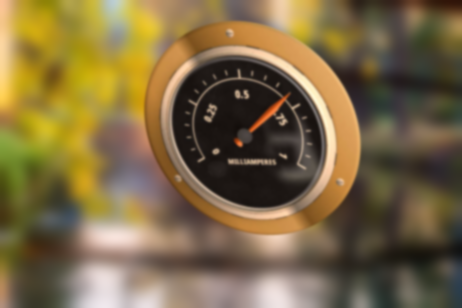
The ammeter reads 0.7 mA
